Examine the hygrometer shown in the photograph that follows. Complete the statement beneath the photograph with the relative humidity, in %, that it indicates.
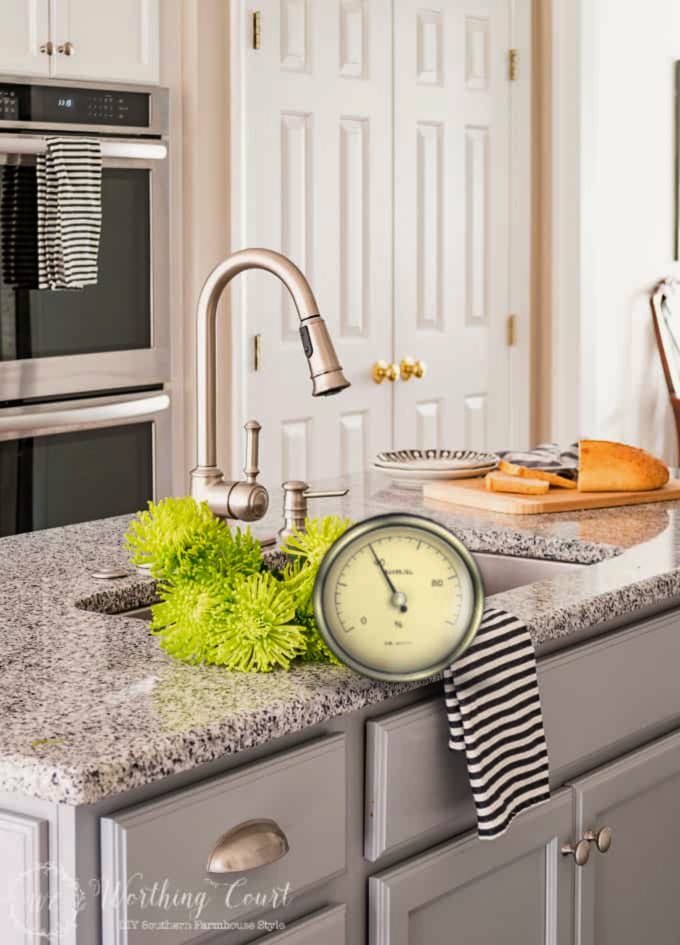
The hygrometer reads 40 %
